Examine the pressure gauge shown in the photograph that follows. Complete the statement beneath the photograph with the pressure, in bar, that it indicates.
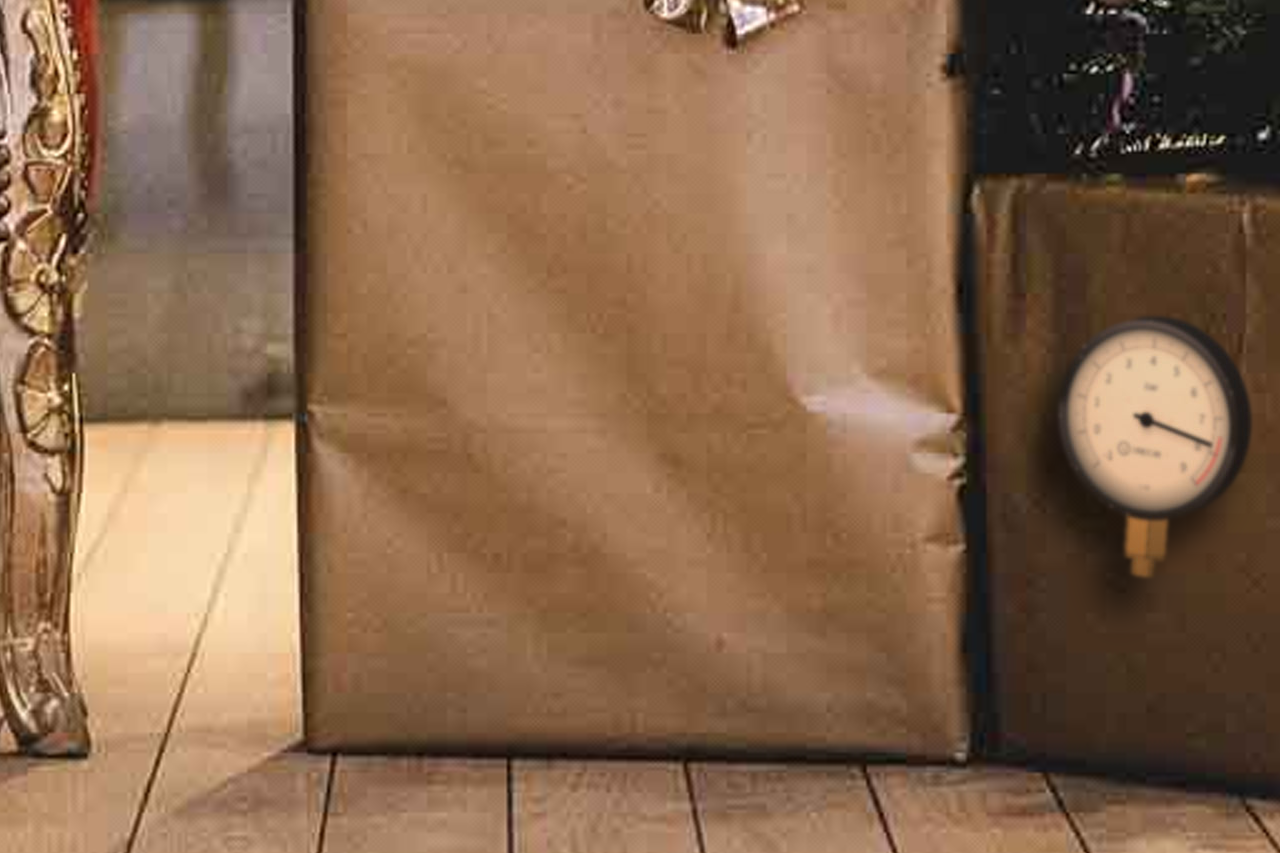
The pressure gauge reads 7.75 bar
